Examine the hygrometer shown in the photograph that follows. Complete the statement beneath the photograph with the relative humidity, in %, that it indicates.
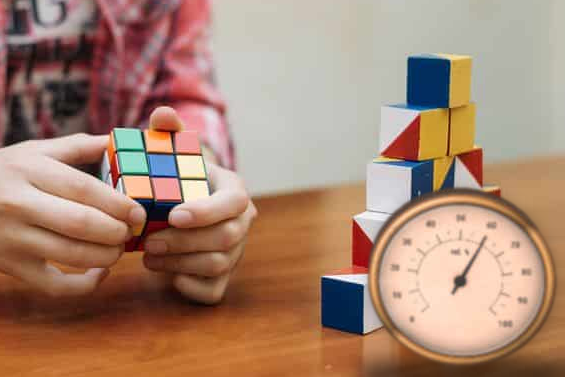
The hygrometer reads 60 %
